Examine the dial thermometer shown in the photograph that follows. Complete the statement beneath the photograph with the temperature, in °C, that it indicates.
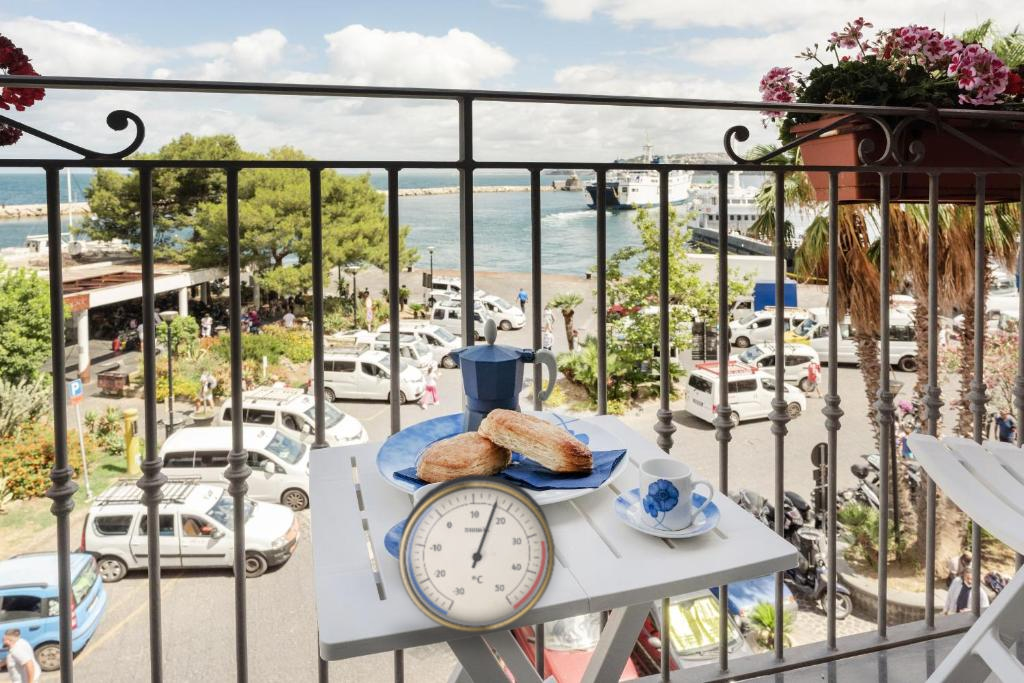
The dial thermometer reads 16 °C
